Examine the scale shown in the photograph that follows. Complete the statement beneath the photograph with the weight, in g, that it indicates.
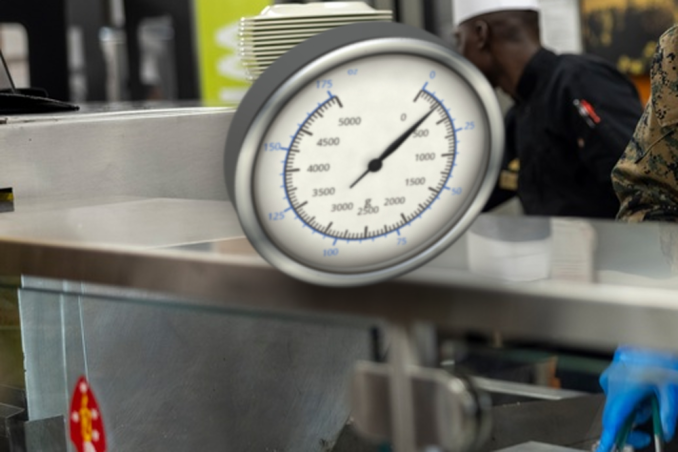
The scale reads 250 g
